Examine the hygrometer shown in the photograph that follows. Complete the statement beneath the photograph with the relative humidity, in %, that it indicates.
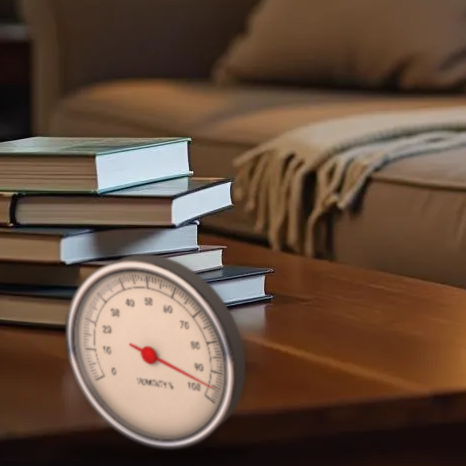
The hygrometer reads 95 %
